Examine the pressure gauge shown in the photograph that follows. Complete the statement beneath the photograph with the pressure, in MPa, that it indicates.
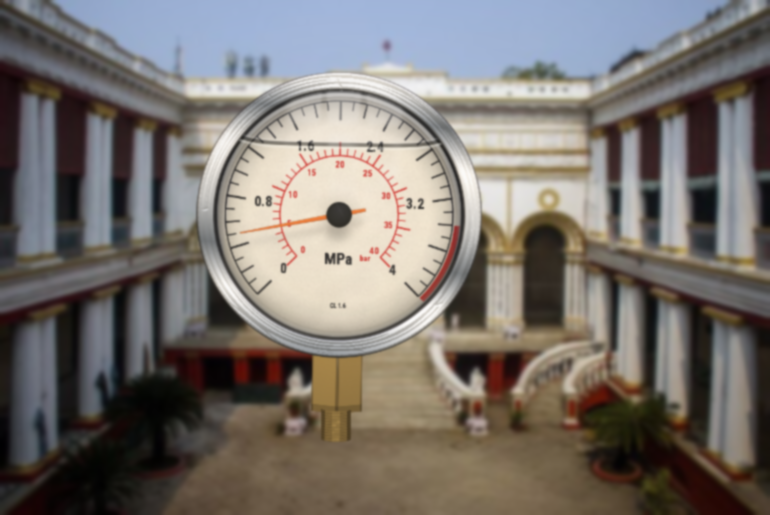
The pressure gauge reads 0.5 MPa
